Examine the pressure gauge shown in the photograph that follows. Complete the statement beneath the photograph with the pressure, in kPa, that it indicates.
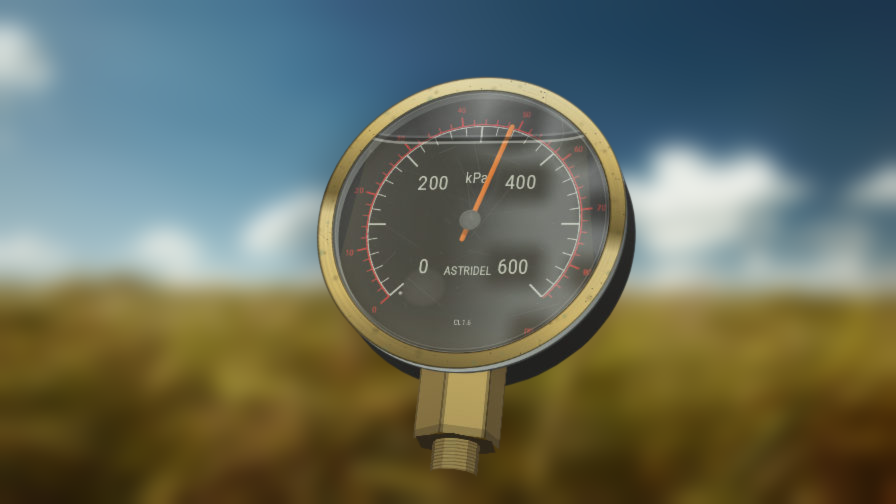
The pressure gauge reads 340 kPa
